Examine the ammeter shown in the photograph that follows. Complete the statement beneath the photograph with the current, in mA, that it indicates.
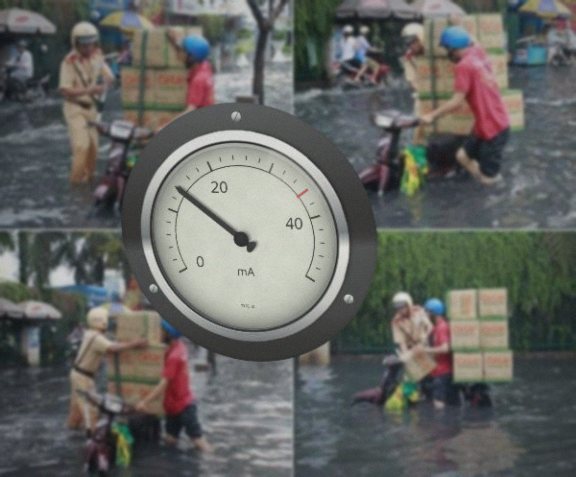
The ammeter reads 14 mA
